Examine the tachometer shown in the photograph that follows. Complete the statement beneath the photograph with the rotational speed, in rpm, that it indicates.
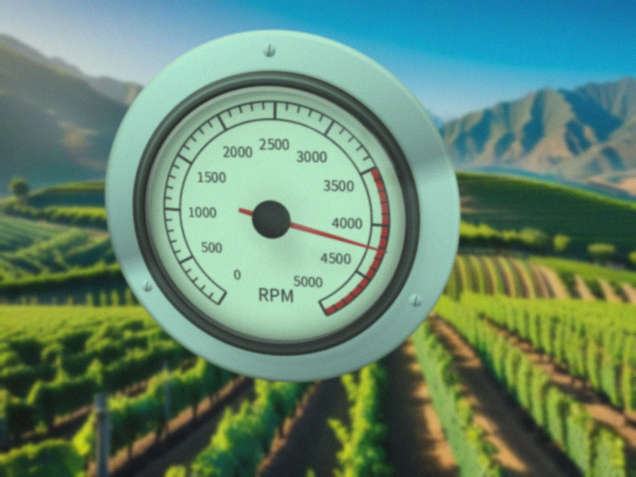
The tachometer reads 4200 rpm
